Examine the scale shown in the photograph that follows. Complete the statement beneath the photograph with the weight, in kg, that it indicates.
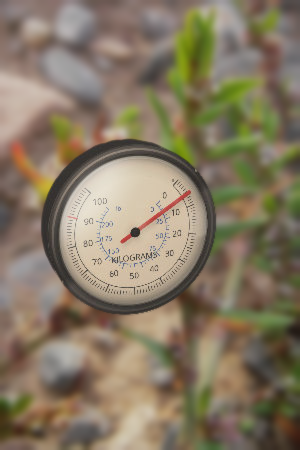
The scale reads 5 kg
